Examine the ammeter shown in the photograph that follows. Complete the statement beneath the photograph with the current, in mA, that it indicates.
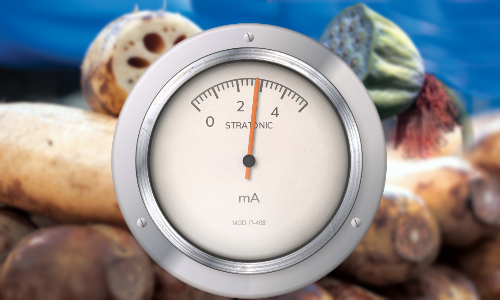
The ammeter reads 2.8 mA
